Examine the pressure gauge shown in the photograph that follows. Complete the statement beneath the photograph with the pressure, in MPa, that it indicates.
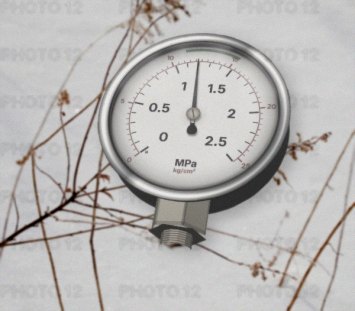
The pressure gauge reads 1.2 MPa
